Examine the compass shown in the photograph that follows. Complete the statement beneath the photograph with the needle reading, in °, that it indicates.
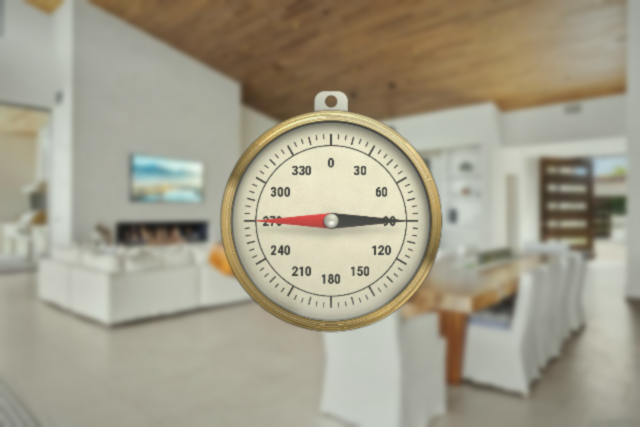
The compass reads 270 °
